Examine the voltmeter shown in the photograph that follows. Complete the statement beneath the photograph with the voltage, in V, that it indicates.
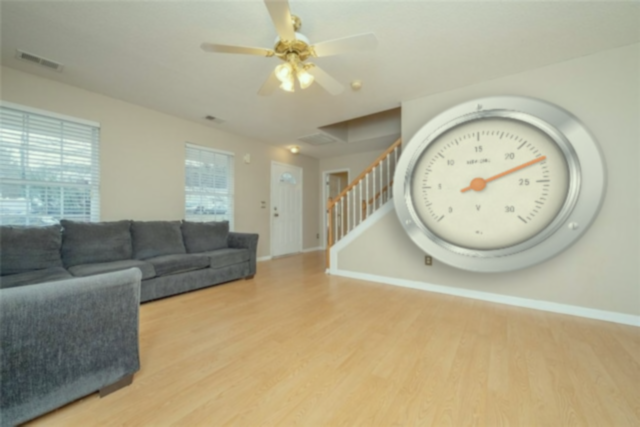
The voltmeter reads 22.5 V
